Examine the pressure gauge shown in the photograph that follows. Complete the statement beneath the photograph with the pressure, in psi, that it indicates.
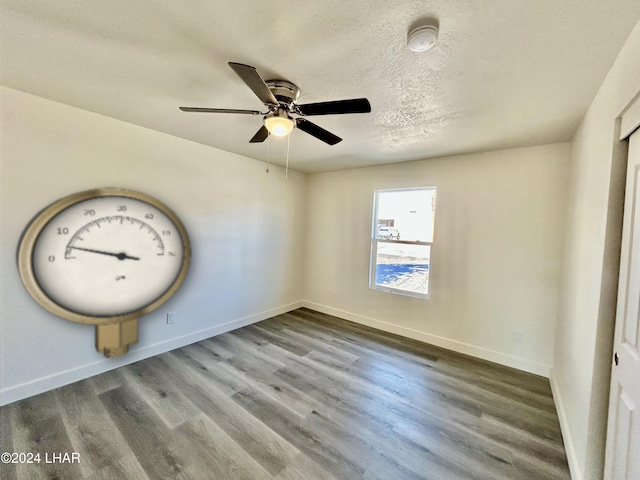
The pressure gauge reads 5 psi
